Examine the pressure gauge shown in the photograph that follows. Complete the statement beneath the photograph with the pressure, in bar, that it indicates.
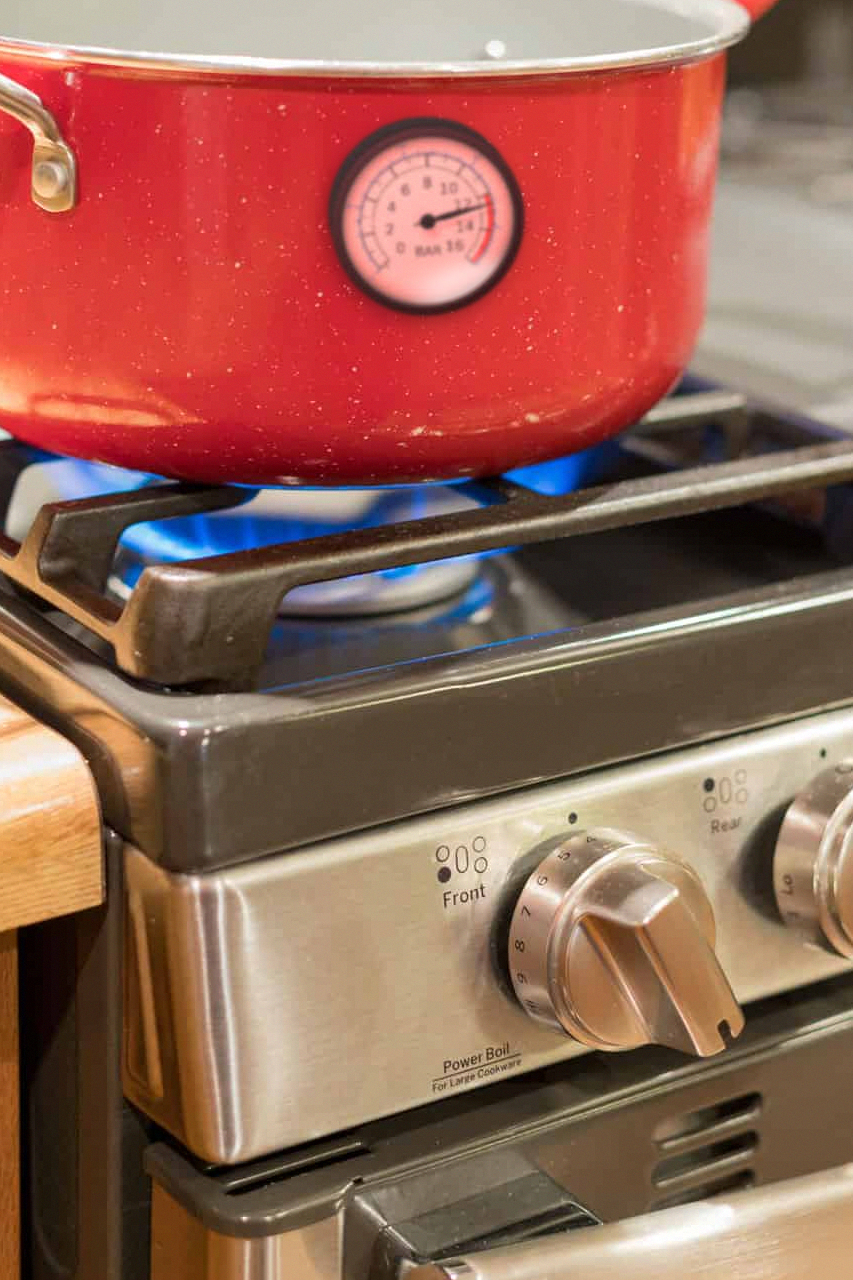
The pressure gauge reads 12.5 bar
